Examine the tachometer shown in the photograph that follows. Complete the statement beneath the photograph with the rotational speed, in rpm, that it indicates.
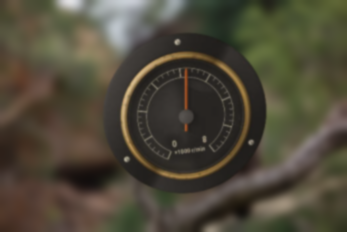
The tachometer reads 4200 rpm
